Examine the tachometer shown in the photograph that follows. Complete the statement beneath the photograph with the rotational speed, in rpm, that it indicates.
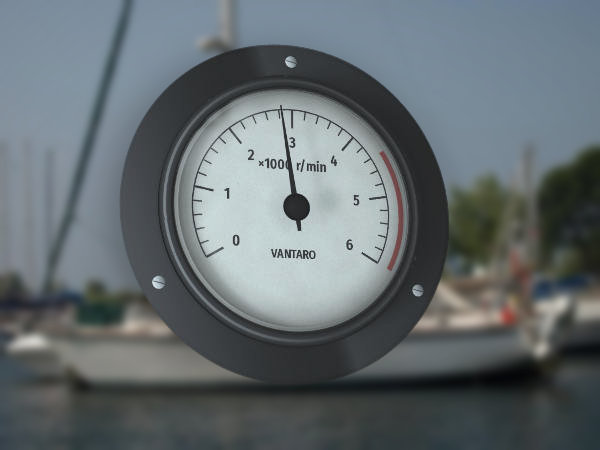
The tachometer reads 2800 rpm
